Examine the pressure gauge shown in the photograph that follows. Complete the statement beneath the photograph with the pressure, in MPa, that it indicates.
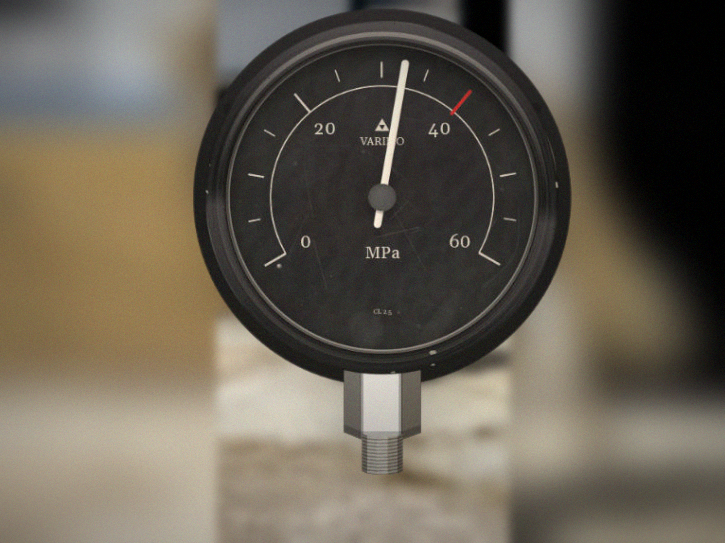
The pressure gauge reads 32.5 MPa
